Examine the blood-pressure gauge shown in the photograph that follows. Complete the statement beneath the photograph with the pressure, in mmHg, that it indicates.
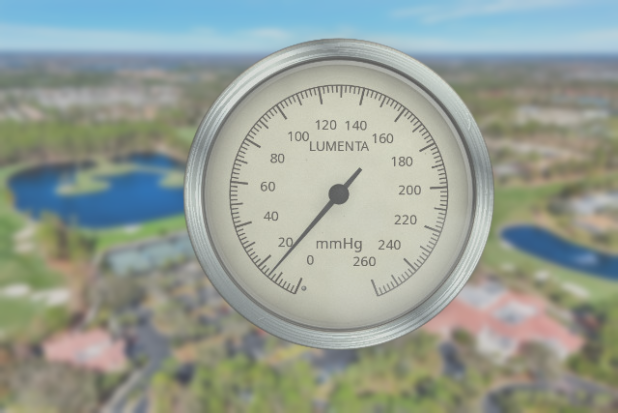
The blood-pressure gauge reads 14 mmHg
